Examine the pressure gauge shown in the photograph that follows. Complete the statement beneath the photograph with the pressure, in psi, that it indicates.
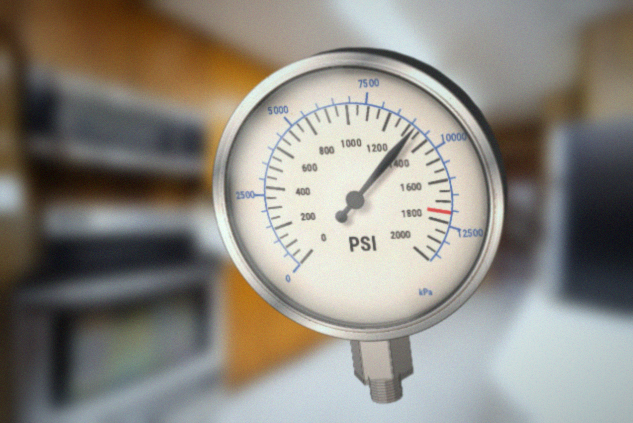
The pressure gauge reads 1325 psi
